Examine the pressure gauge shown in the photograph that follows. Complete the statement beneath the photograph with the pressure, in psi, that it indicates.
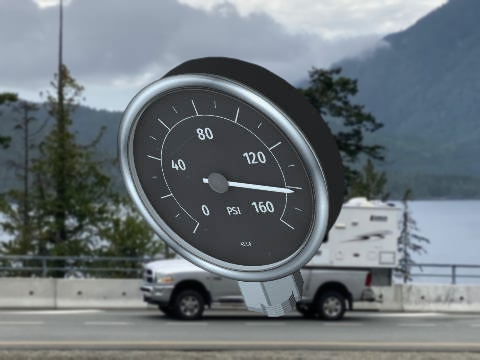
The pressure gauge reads 140 psi
